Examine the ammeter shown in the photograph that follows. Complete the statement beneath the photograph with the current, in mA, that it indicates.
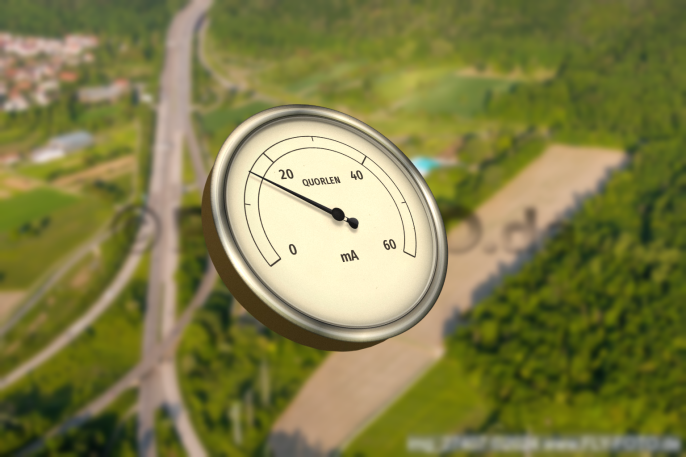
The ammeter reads 15 mA
